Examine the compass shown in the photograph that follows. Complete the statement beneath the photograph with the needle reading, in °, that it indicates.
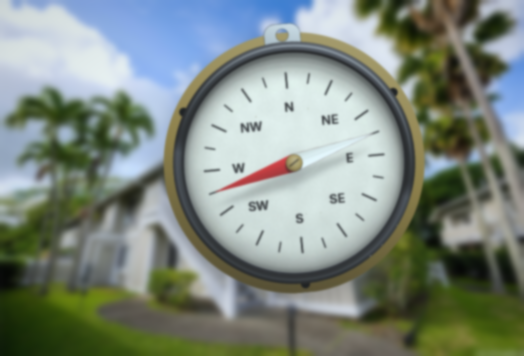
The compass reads 255 °
